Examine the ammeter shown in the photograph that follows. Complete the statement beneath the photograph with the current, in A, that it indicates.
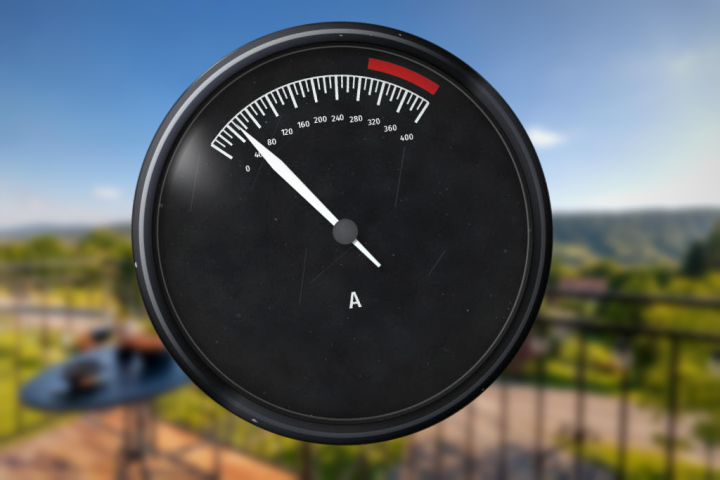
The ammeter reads 50 A
